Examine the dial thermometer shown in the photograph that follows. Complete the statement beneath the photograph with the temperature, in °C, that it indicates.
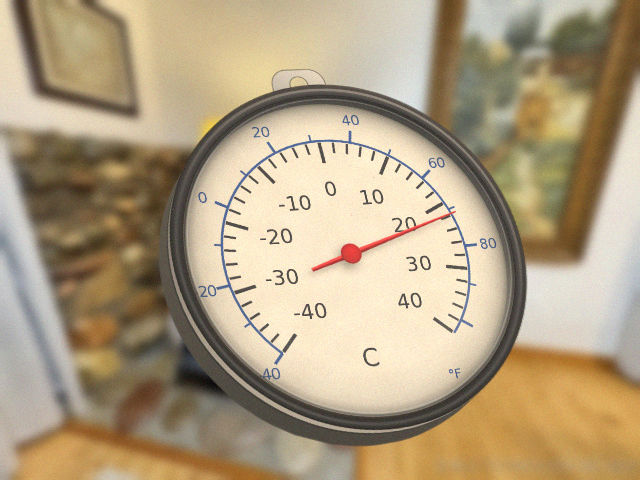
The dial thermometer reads 22 °C
